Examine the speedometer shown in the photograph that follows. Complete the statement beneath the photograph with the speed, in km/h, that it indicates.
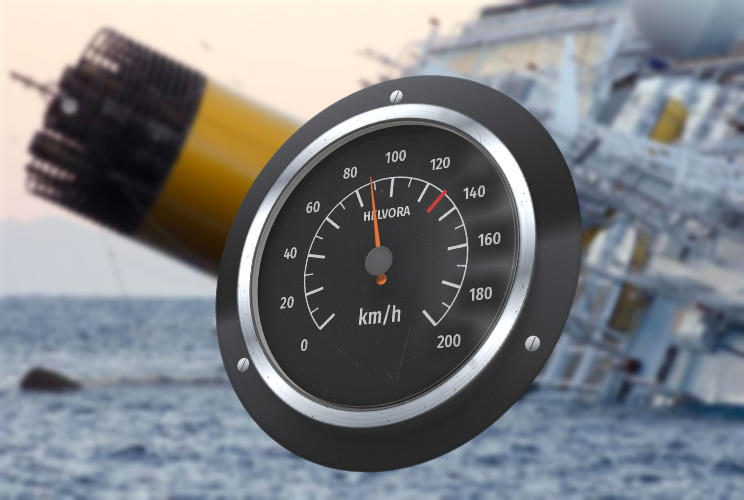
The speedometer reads 90 km/h
